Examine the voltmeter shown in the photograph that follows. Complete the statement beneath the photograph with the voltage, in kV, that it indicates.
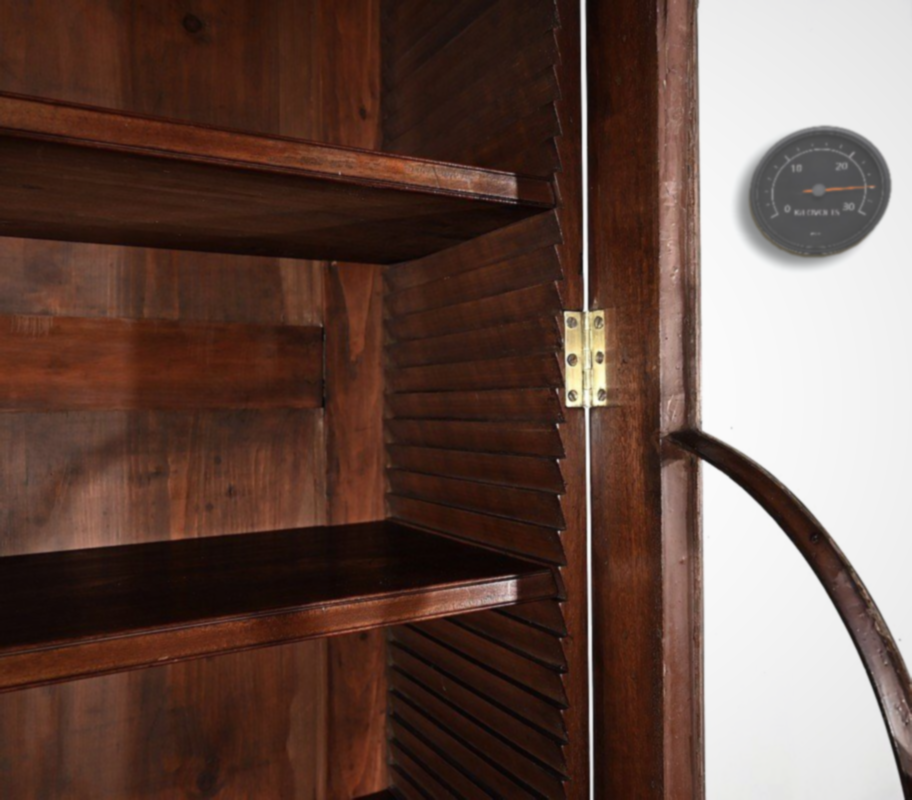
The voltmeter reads 26 kV
